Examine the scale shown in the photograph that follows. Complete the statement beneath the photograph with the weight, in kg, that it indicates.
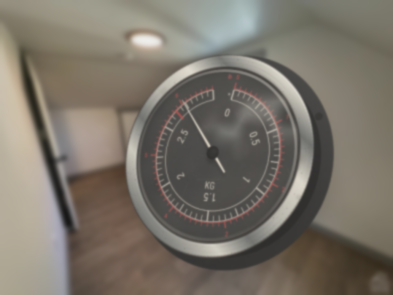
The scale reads 2.75 kg
